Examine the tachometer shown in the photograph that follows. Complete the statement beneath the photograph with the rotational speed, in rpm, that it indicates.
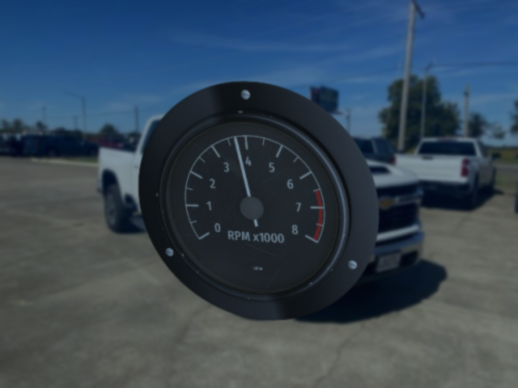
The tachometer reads 3750 rpm
